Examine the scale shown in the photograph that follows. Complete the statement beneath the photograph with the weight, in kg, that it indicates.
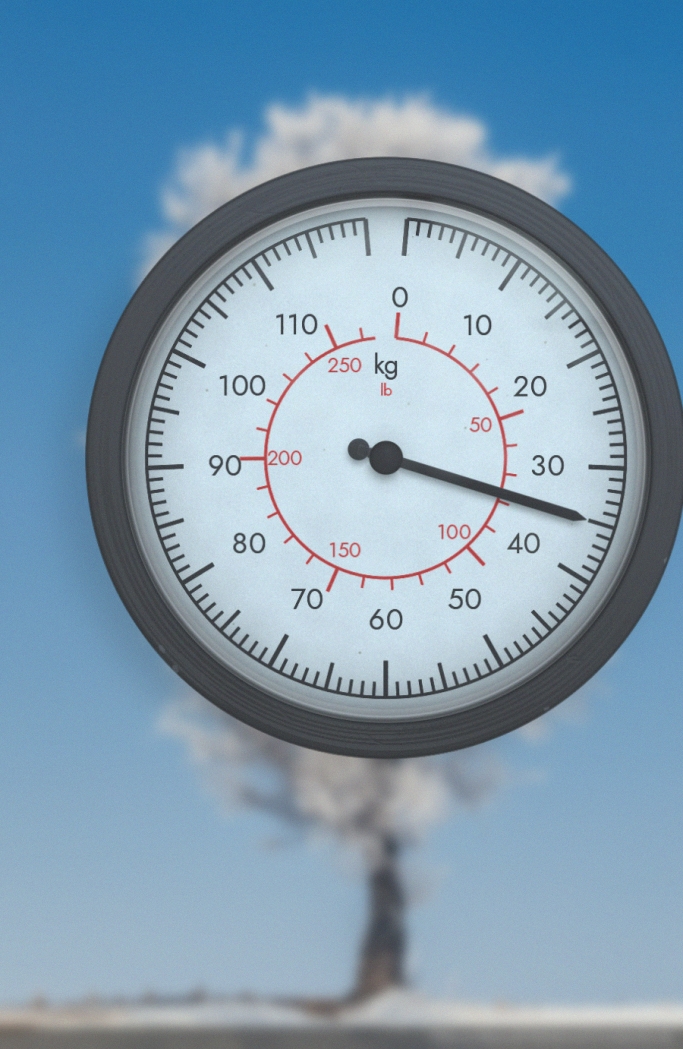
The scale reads 35 kg
